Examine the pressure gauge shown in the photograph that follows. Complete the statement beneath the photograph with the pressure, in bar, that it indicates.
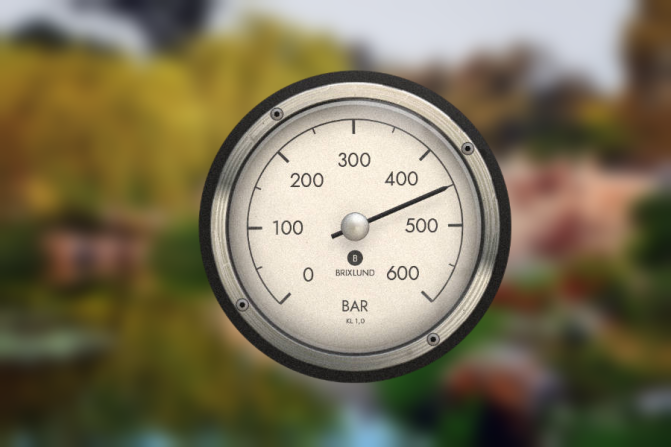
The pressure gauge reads 450 bar
